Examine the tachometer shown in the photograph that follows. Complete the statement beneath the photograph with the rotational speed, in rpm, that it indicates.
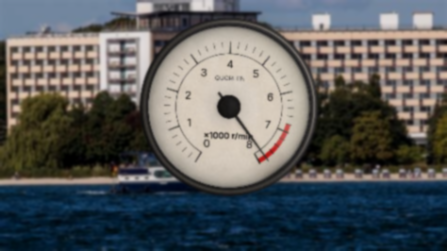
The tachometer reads 7800 rpm
